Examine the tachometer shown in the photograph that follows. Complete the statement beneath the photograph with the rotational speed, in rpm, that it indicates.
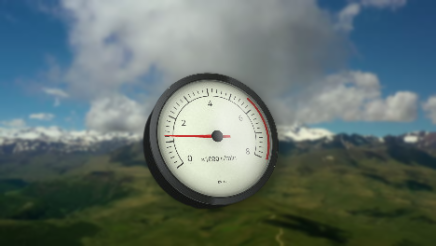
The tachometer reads 1200 rpm
